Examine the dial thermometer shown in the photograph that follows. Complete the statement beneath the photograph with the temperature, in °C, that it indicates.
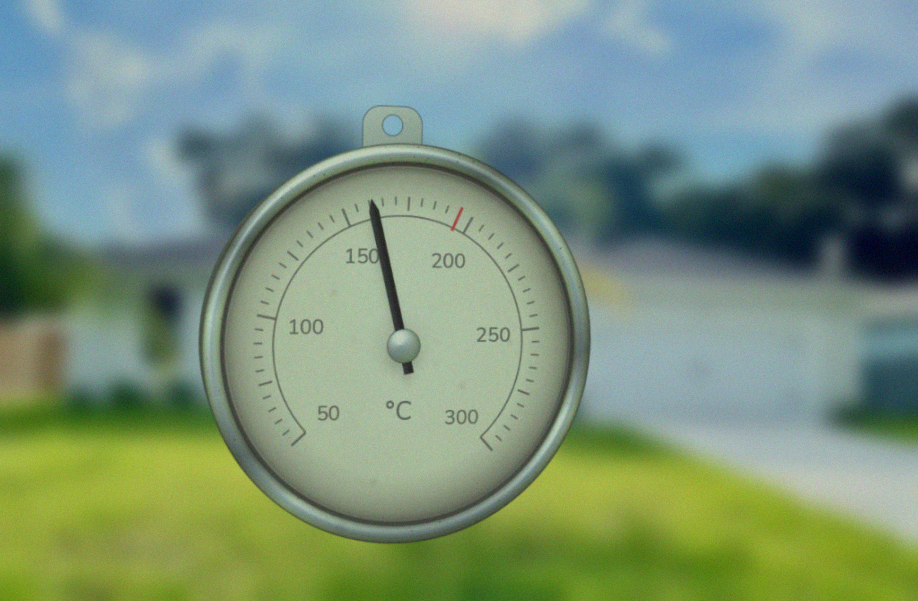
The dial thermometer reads 160 °C
